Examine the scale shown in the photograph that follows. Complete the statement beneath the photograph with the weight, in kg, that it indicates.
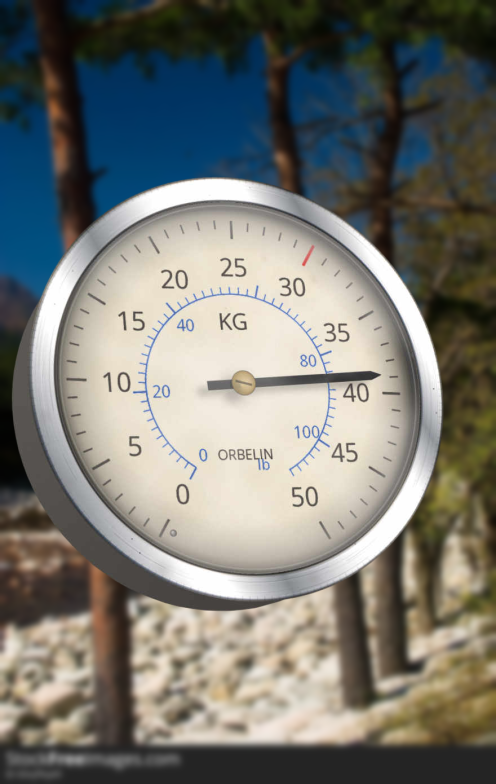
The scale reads 39 kg
